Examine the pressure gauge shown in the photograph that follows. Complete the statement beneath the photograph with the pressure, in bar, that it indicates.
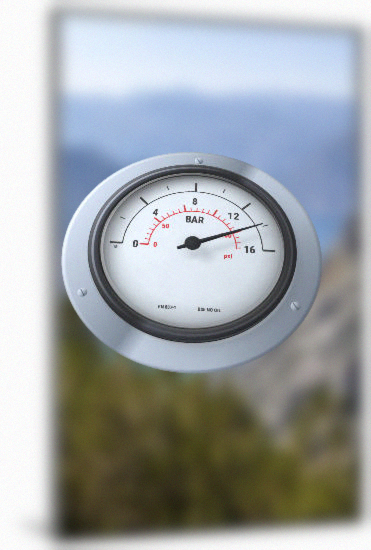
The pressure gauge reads 14 bar
